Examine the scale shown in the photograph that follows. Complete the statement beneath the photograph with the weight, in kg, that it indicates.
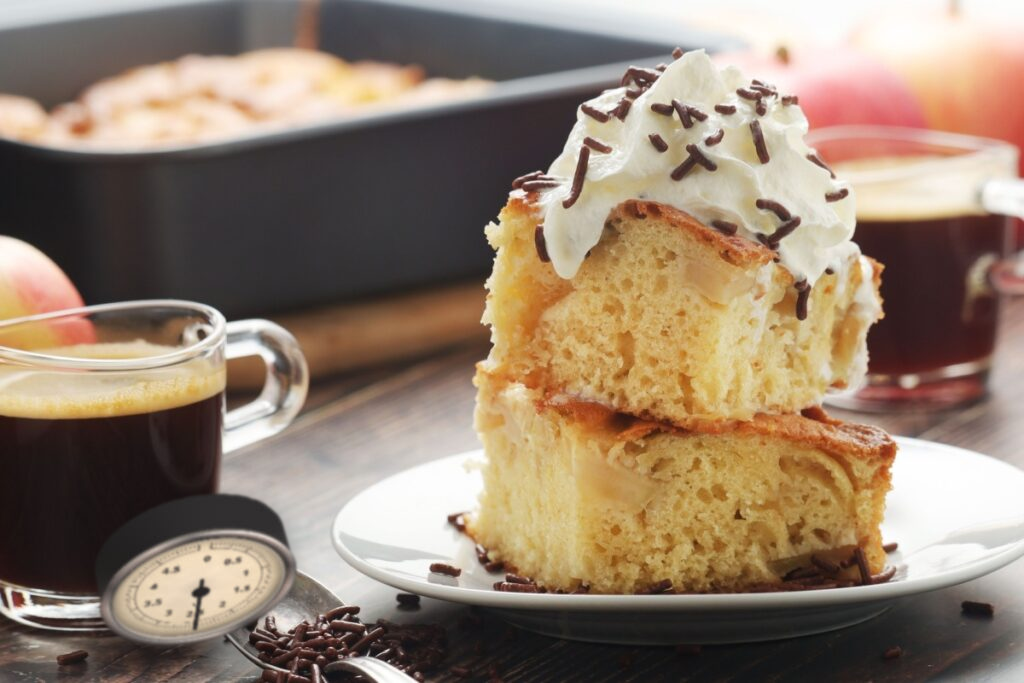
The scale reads 2.5 kg
